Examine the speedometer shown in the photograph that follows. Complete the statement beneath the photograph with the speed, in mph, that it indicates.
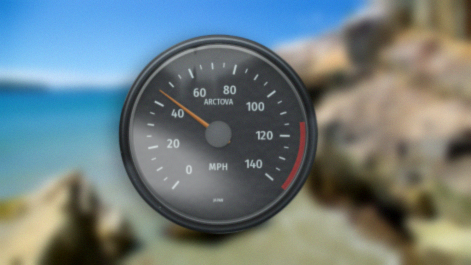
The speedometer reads 45 mph
